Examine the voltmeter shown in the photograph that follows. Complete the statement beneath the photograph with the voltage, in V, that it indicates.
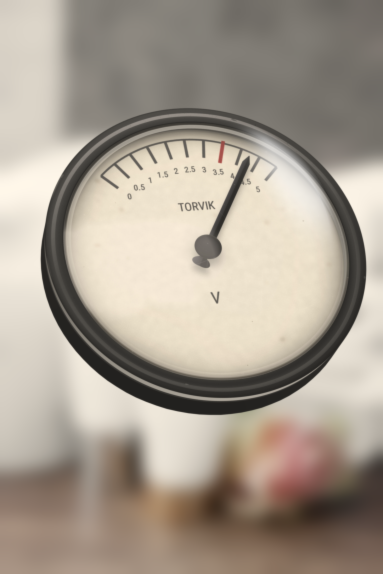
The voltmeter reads 4.25 V
